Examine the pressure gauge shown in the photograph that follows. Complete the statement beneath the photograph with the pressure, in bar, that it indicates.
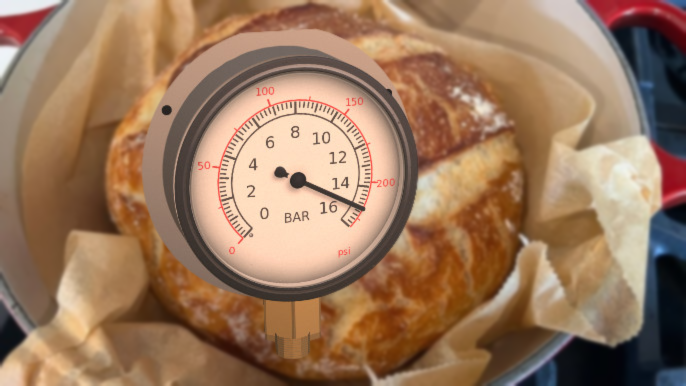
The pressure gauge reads 15 bar
